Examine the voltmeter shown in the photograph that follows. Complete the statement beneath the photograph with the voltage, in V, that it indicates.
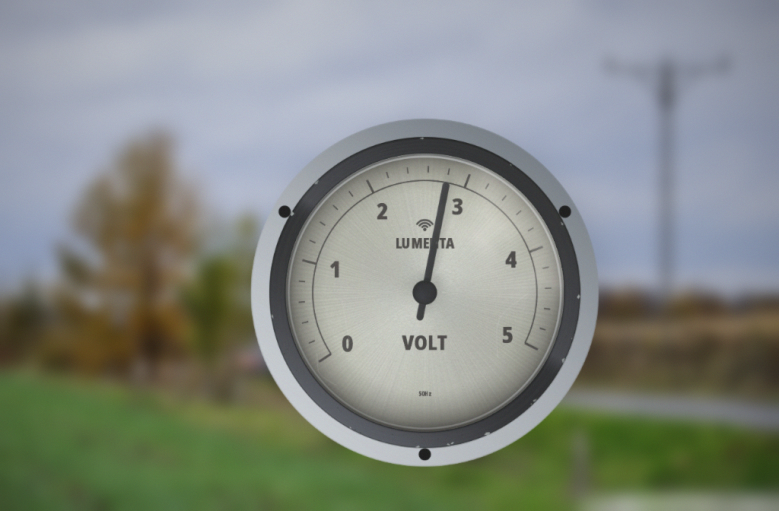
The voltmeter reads 2.8 V
